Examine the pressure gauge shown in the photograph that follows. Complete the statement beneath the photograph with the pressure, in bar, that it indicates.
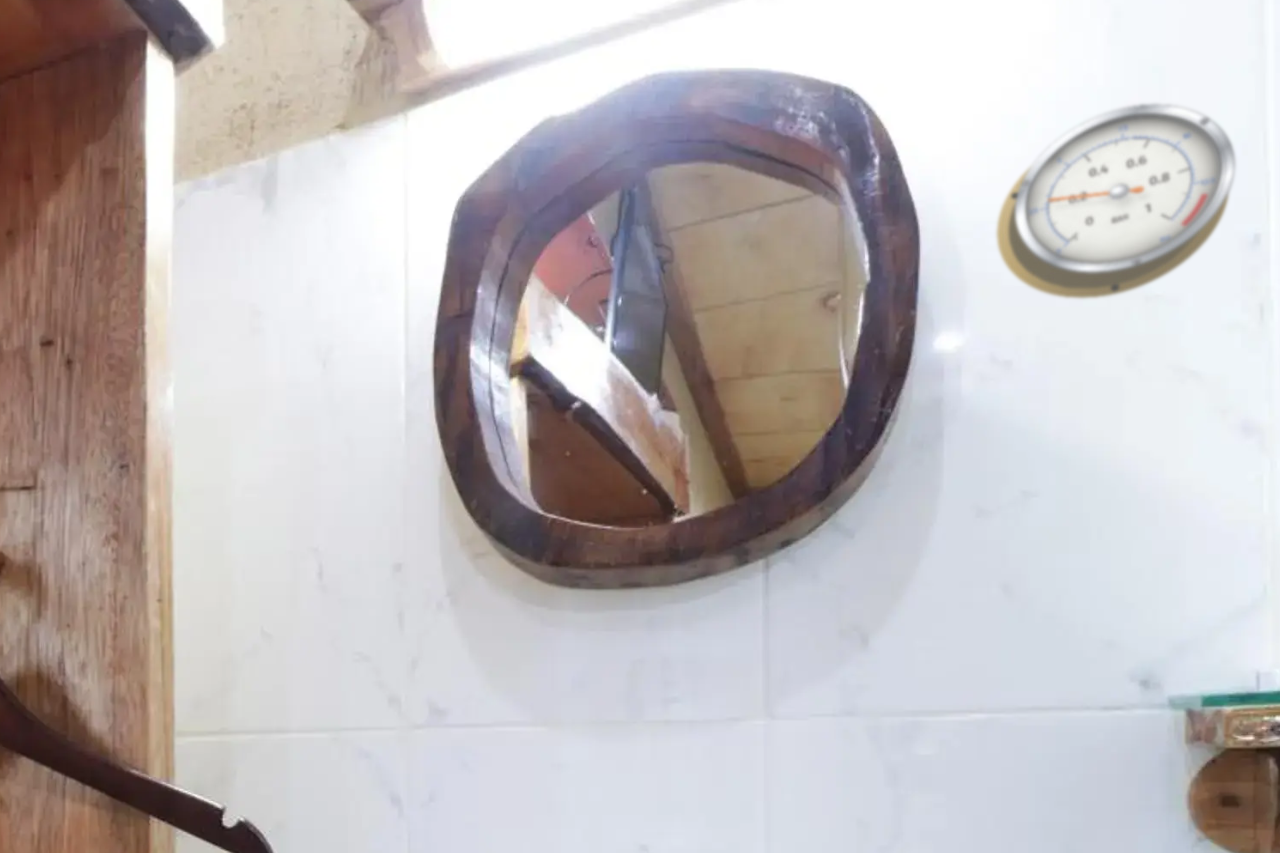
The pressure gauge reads 0.2 bar
